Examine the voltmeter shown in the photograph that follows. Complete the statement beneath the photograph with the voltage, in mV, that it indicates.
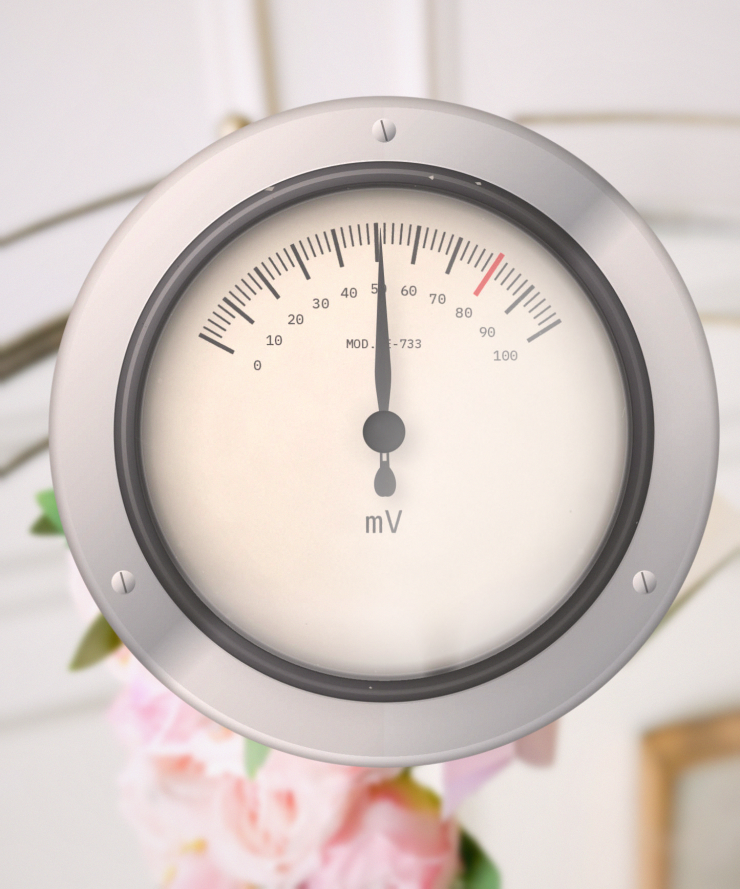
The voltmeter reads 51 mV
